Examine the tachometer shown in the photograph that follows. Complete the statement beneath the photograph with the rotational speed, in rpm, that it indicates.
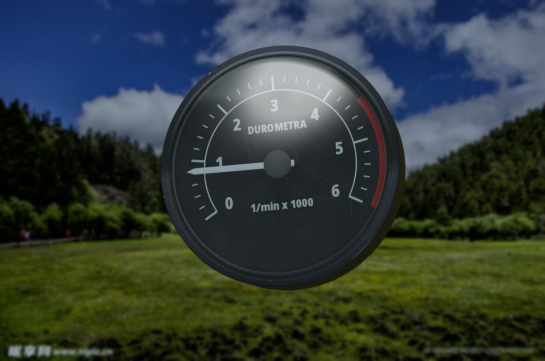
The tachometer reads 800 rpm
